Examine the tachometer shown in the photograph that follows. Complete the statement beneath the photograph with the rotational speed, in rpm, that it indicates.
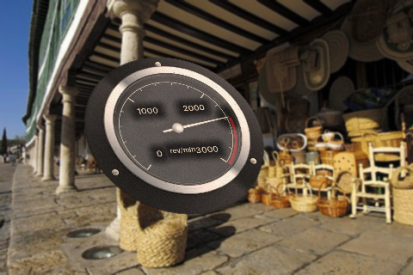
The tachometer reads 2400 rpm
